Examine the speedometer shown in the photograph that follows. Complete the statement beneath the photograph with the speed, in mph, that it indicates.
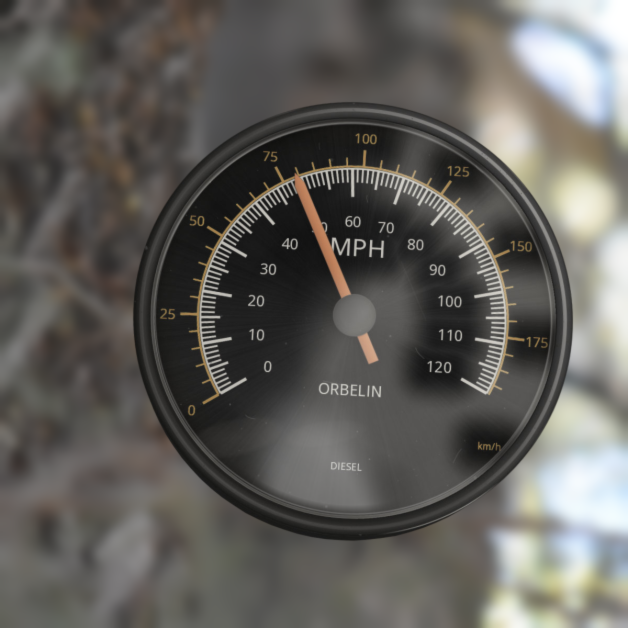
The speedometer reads 49 mph
